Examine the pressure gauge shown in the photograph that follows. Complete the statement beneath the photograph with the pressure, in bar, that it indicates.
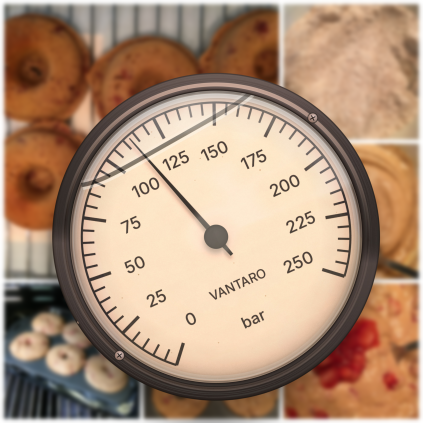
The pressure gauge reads 112.5 bar
